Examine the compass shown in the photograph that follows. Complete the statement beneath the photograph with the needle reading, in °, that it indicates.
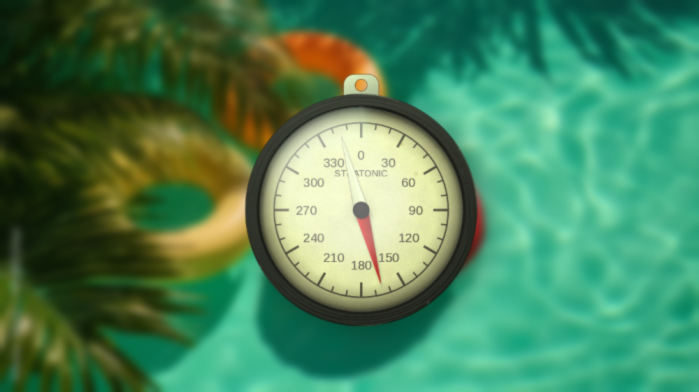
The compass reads 165 °
